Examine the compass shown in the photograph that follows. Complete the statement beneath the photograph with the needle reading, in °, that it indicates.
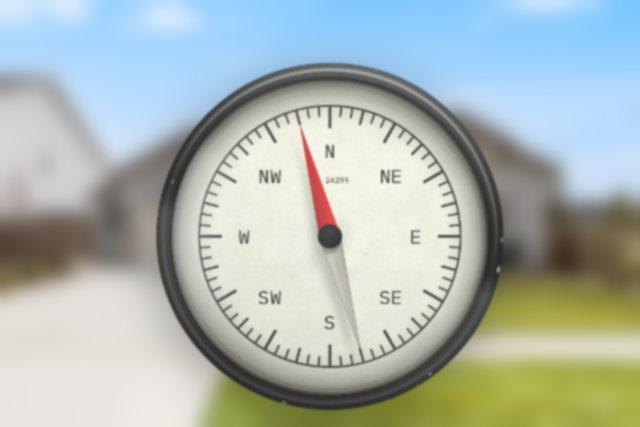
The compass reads 345 °
